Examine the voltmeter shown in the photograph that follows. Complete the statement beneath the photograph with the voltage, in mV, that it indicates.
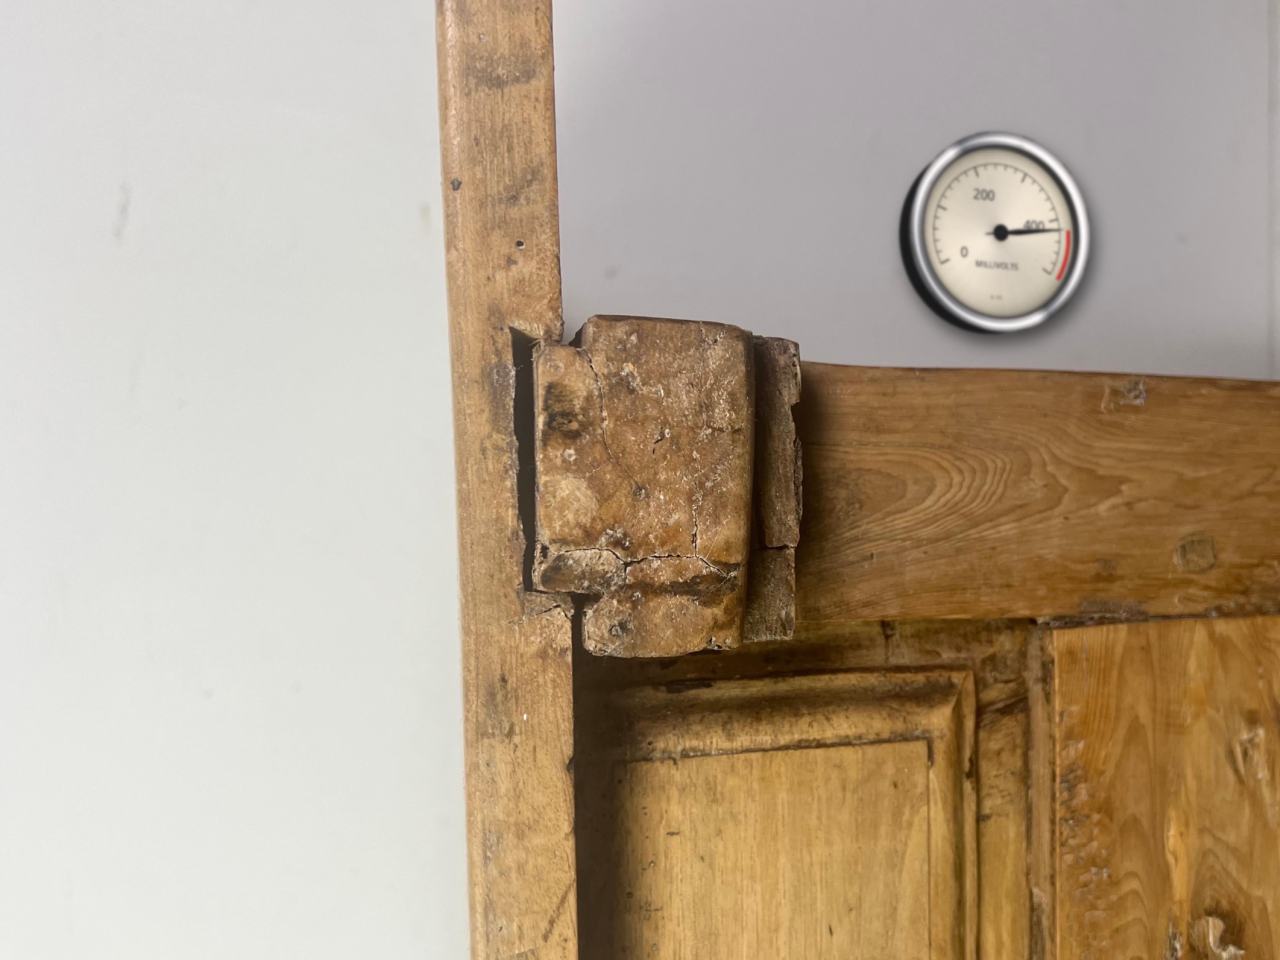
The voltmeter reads 420 mV
